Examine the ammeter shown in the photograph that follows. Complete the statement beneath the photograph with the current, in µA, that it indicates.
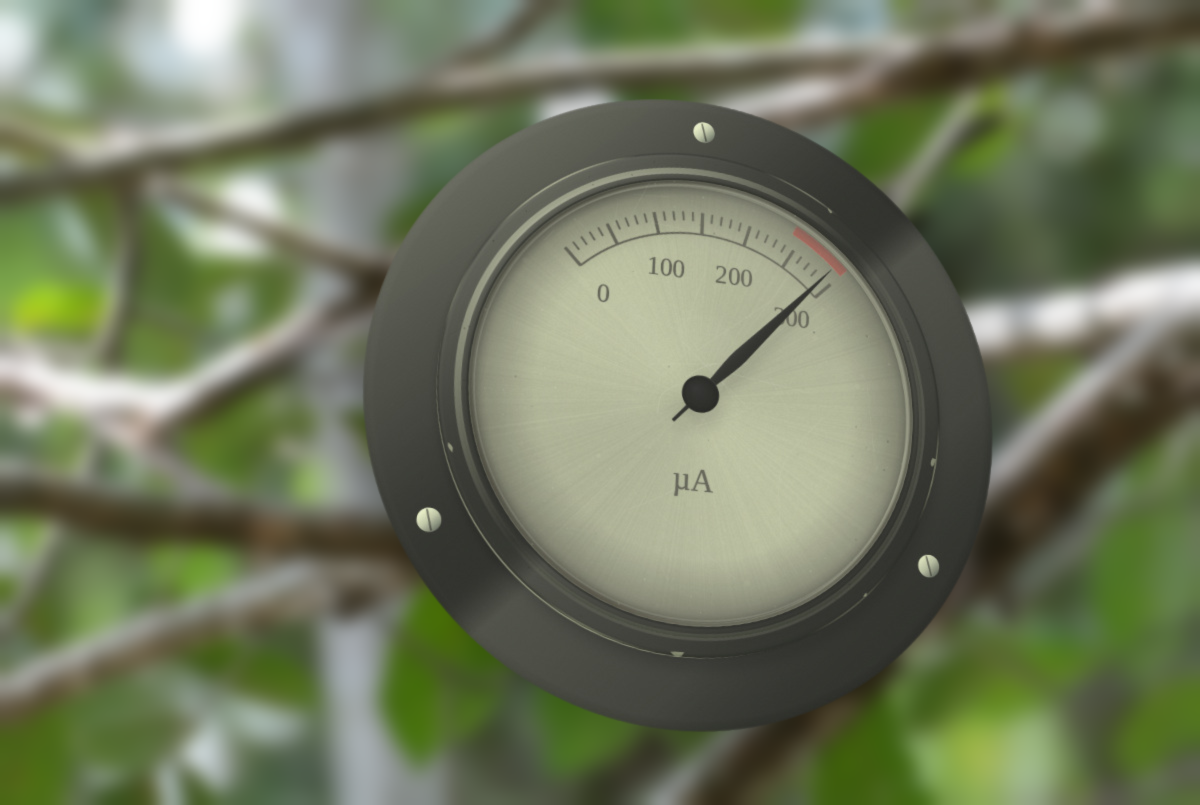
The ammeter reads 290 µA
